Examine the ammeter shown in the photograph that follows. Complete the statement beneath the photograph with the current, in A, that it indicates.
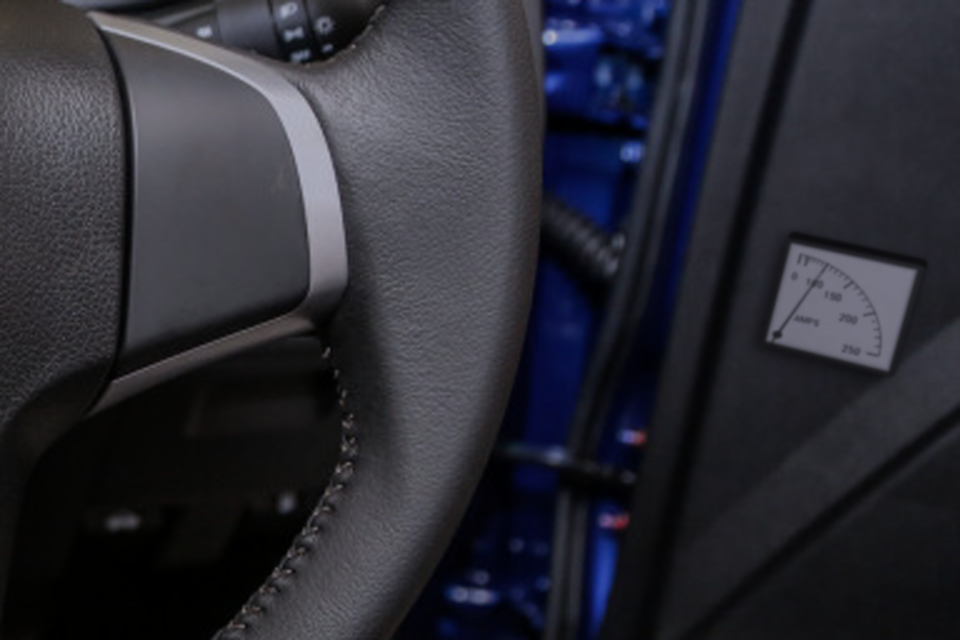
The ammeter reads 100 A
